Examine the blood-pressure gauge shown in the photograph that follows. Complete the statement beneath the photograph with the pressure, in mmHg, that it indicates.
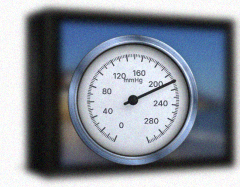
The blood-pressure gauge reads 210 mmHg
